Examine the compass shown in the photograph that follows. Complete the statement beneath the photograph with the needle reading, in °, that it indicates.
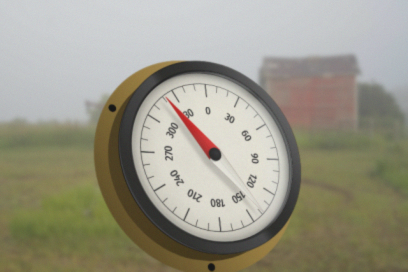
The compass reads 320 °
